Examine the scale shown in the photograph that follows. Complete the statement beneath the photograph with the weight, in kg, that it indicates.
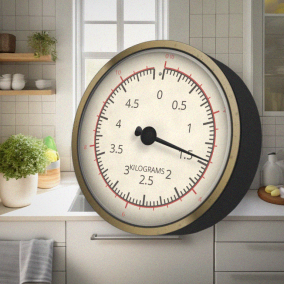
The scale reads 1.45 kg
